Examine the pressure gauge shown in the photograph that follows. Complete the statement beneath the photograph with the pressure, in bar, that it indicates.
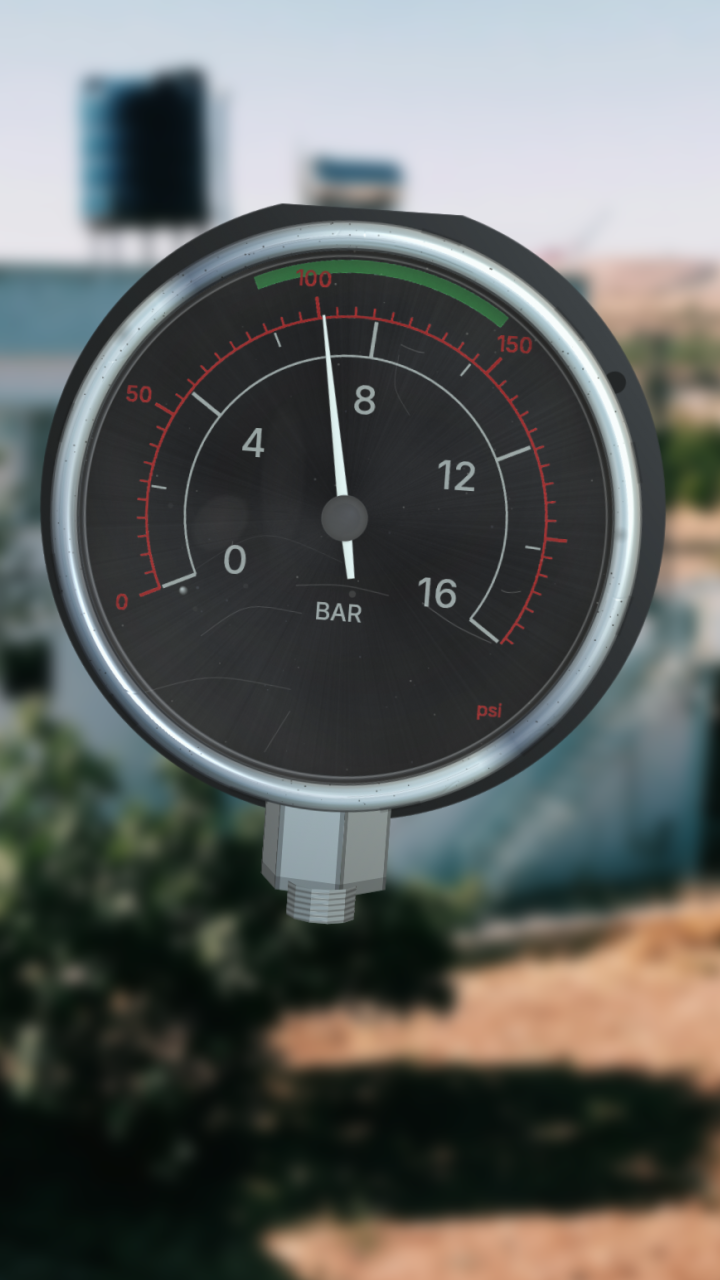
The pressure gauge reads 7 bar
